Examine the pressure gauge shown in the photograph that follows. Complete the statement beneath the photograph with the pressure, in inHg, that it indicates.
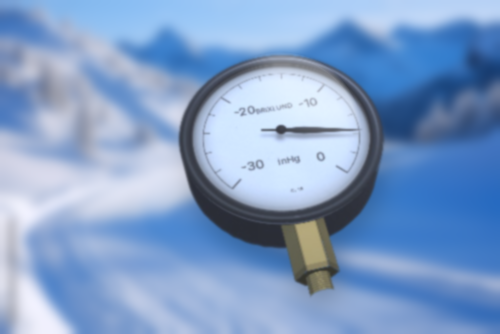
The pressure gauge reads -4 inHg
